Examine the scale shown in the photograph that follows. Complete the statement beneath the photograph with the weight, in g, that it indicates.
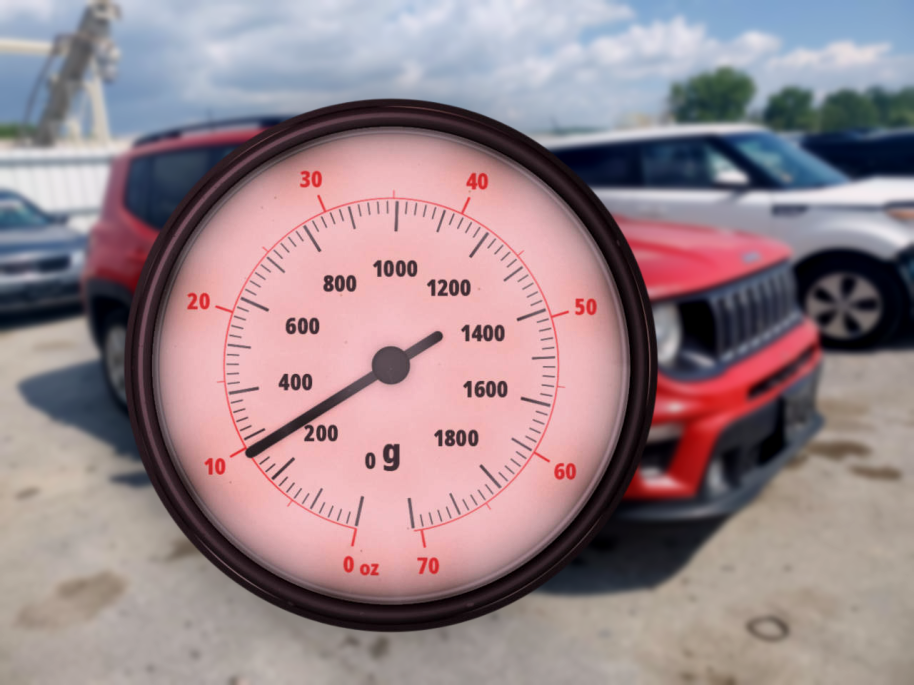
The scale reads 270 g
